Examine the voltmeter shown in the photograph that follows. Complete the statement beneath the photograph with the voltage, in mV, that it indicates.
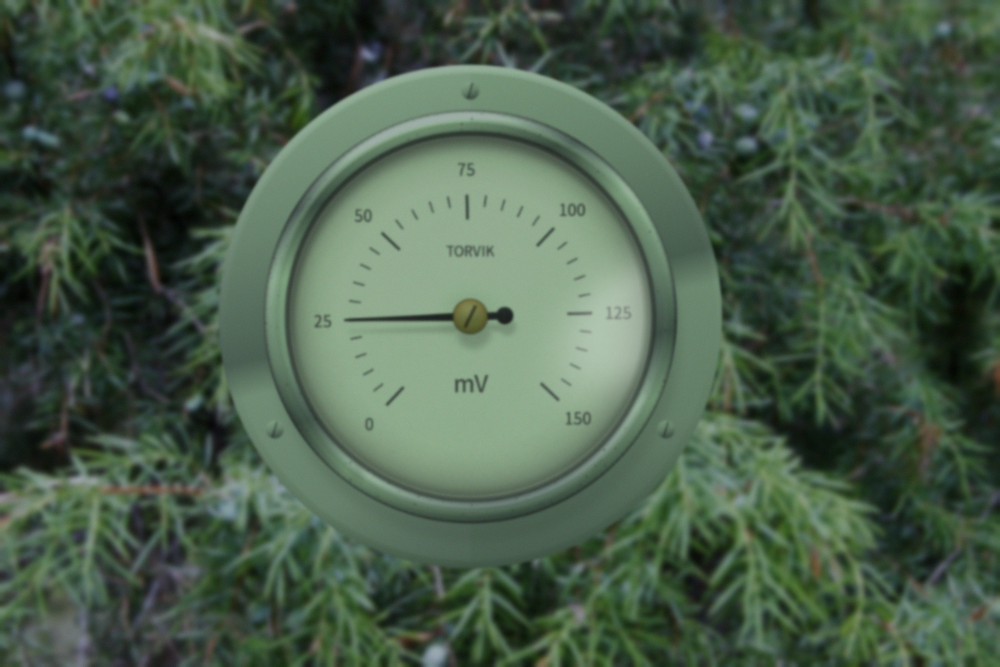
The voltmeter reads 25 mV
